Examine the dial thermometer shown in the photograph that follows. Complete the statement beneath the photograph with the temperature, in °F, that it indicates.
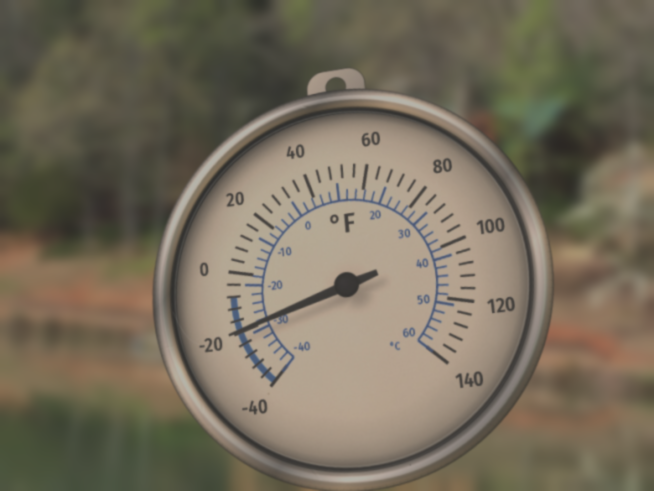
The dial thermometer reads -20 °F
